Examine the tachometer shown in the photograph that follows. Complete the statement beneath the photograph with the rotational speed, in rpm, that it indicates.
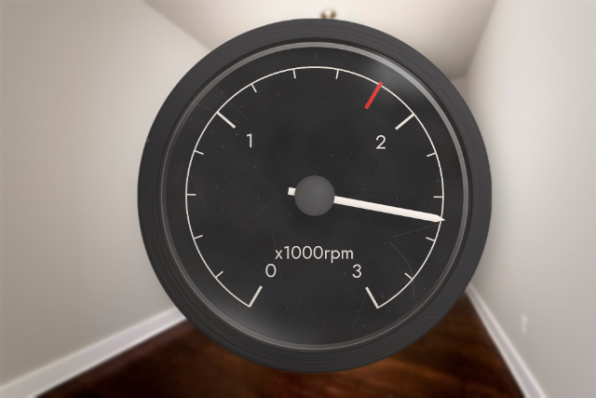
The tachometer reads 2500 rpm
